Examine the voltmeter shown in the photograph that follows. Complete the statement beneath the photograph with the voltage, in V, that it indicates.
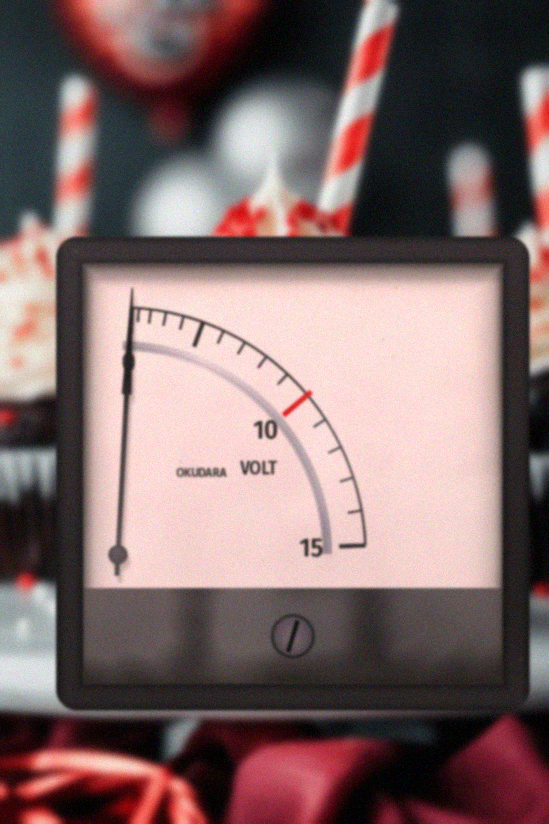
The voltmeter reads 0 V
